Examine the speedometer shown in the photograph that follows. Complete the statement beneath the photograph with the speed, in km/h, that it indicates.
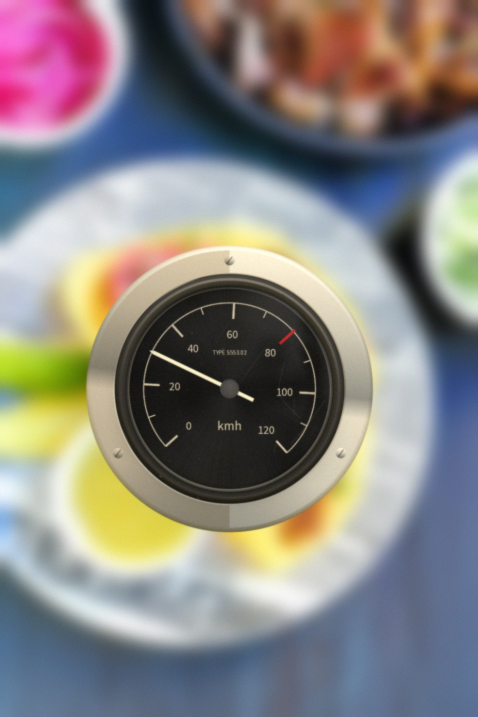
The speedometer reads 30 km/h
